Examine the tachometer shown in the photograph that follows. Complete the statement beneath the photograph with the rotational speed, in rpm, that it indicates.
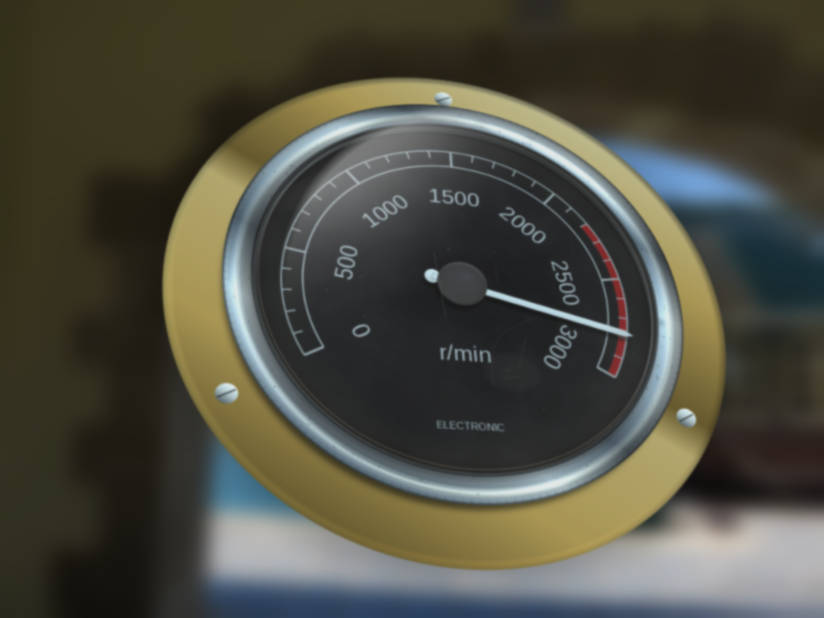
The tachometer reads 2800 rpm
